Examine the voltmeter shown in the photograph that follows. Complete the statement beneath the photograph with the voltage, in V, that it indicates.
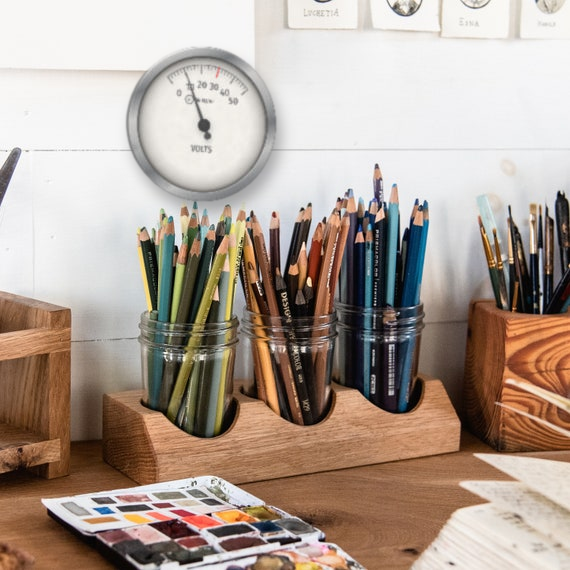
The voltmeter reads 10 V
